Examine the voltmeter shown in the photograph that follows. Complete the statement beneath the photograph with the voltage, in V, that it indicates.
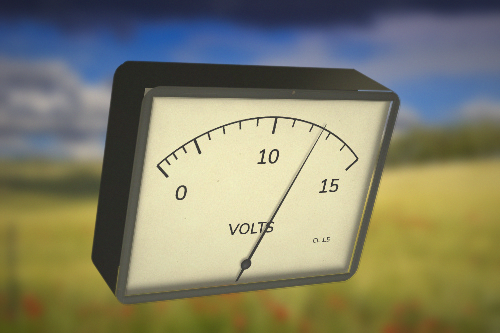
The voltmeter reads 12.5 V
